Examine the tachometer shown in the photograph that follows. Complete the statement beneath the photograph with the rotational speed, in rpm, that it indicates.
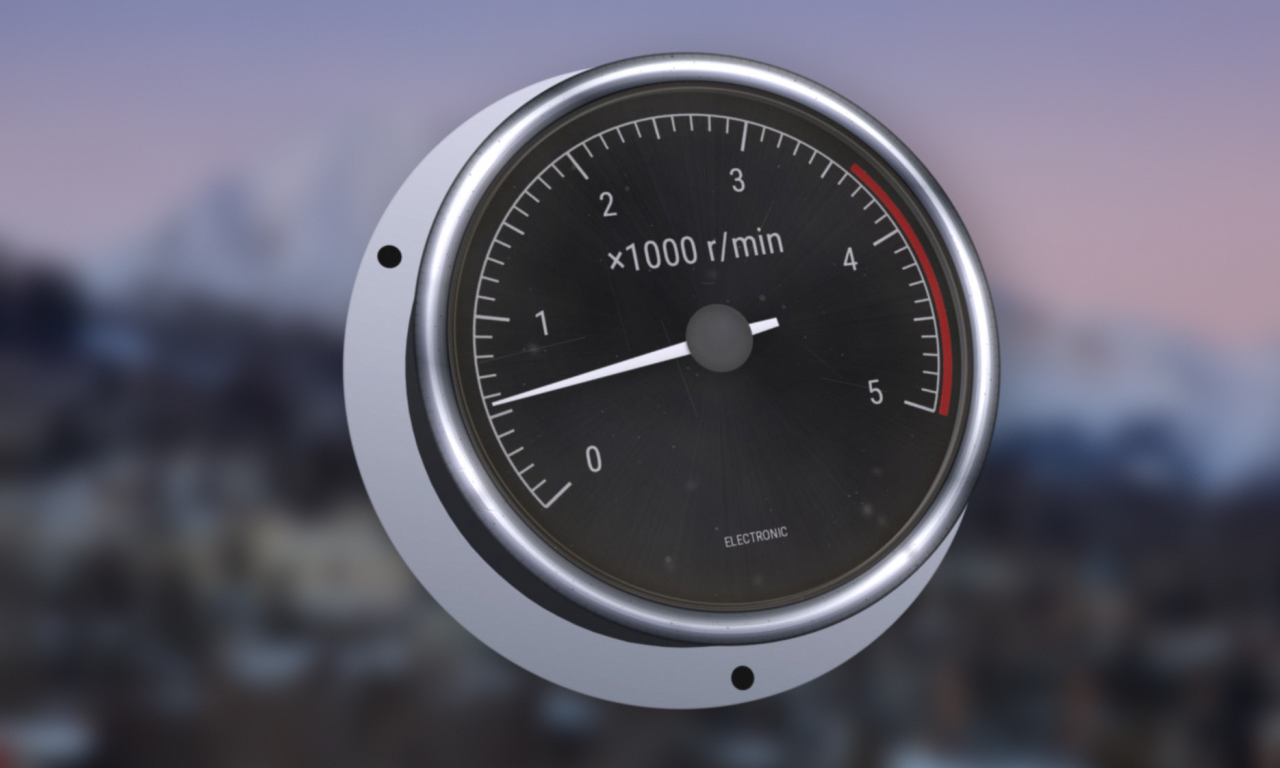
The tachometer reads 550 rpm
